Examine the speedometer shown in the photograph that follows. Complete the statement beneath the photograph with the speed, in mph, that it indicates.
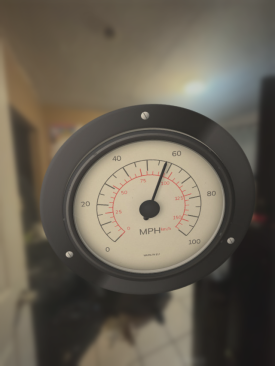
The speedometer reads 57.5 mph
